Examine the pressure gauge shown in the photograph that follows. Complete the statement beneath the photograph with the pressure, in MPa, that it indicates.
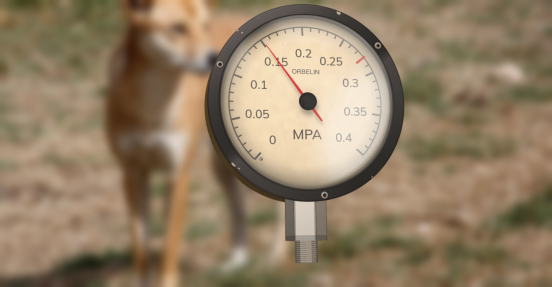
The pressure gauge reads 0.15 MPa
